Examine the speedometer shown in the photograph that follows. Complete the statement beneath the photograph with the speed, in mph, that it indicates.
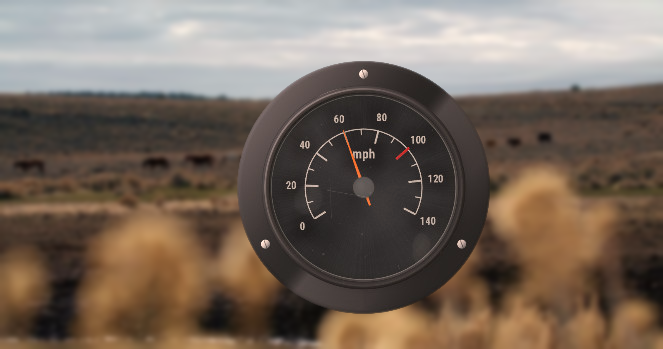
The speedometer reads 60 mph
